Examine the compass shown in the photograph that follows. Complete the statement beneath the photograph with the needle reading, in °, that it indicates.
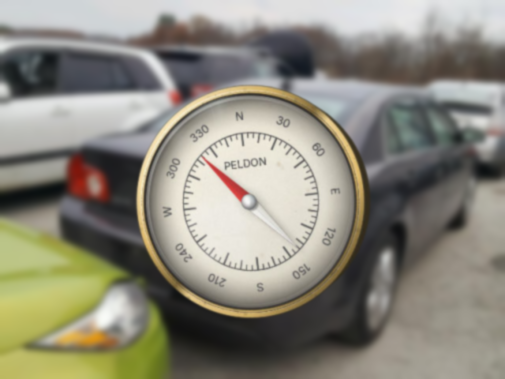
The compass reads 320 °
